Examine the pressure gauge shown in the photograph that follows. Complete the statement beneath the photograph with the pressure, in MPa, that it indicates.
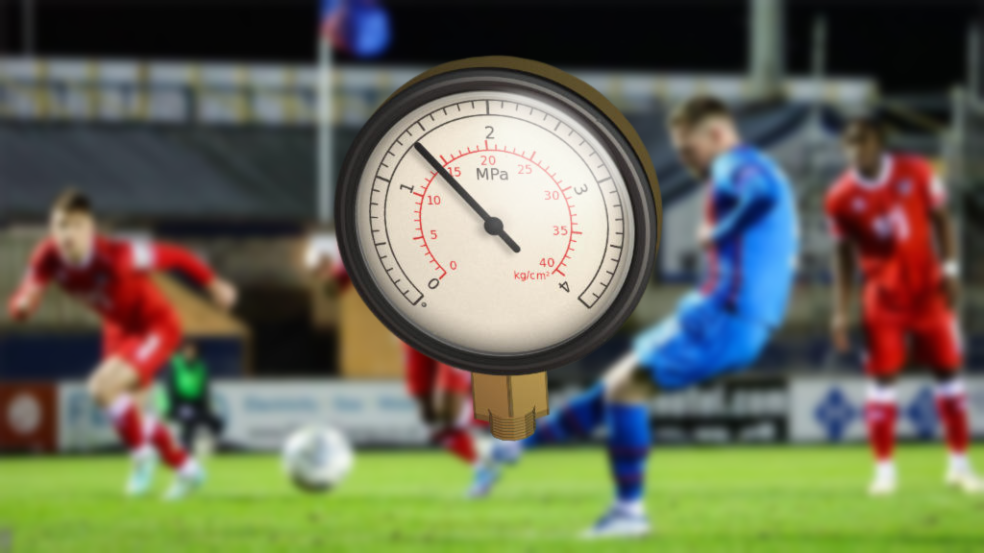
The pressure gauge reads 1.4 MPa
